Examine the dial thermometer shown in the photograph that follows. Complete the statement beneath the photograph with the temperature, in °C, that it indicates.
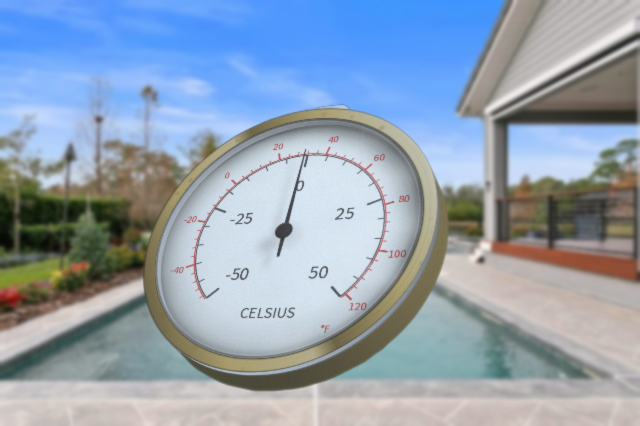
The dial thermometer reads 0 °C
